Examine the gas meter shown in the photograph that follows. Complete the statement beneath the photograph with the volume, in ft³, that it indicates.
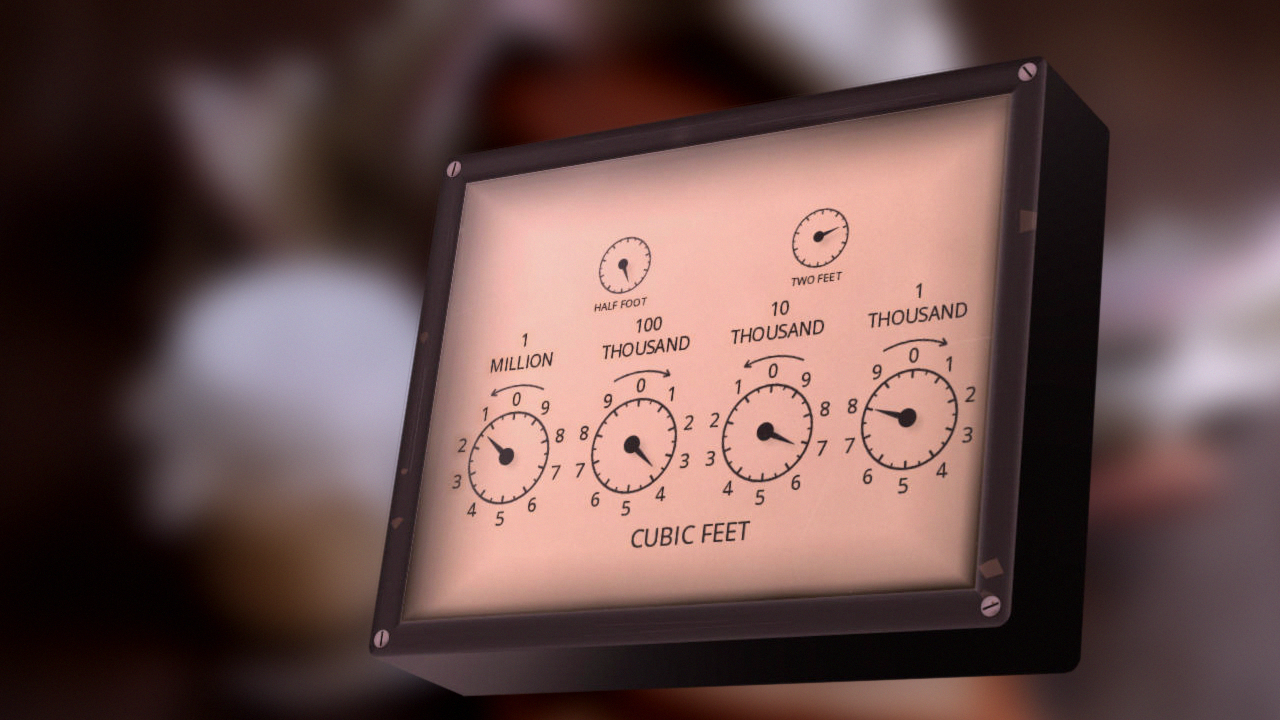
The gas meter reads 136800 ft³
